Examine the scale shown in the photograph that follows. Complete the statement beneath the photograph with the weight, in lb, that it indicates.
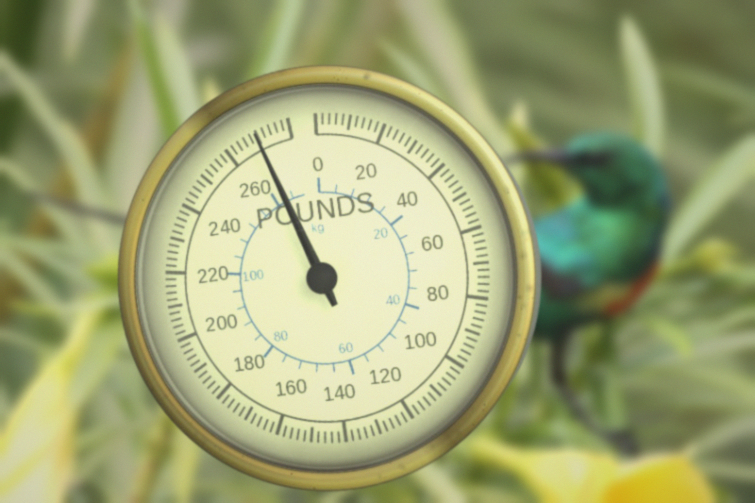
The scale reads 270 lb
